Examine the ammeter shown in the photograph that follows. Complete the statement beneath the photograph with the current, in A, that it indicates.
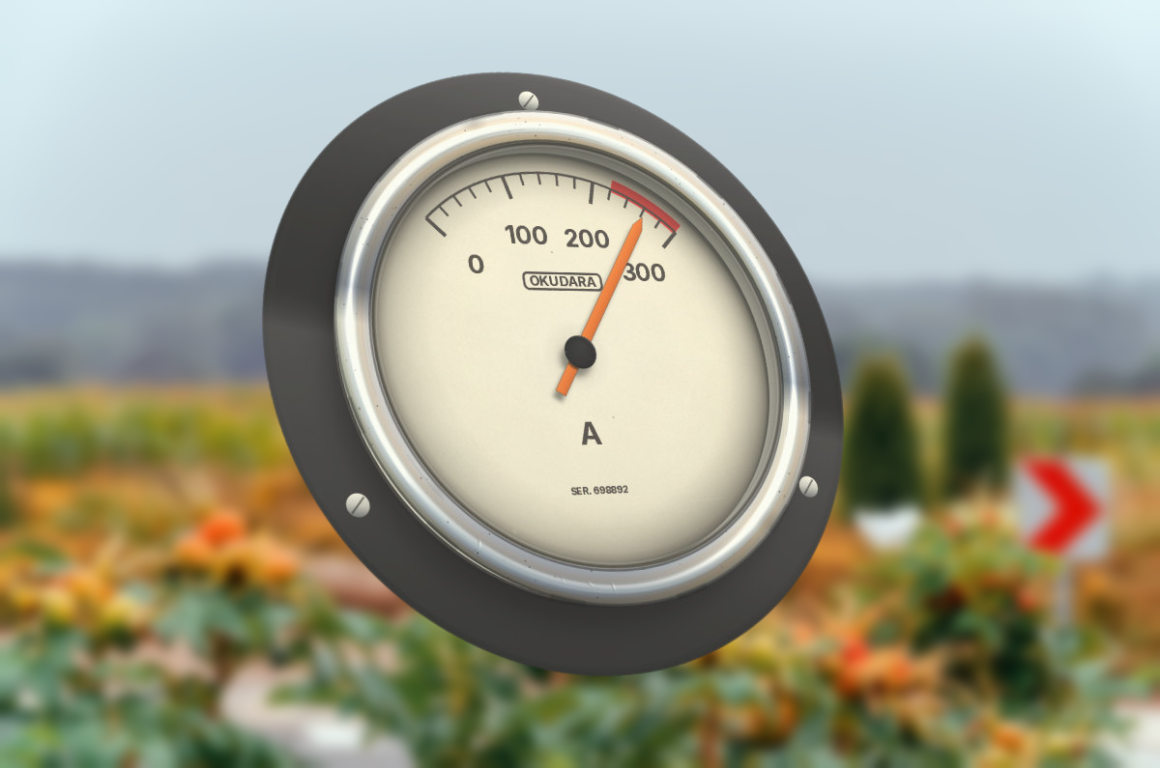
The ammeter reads 260 A
